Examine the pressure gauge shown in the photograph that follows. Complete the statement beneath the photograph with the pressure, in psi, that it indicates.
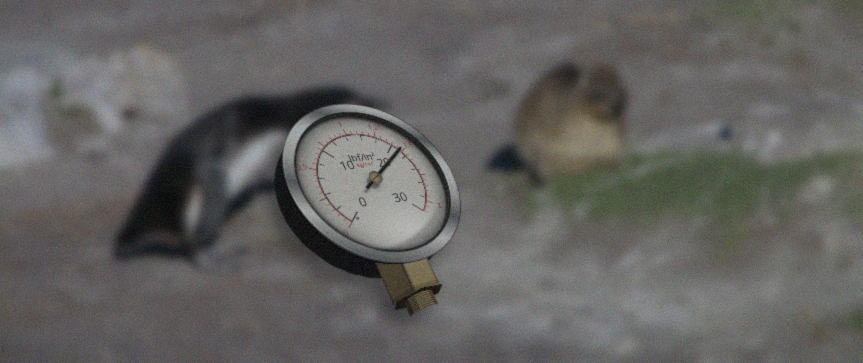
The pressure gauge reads 21 psi
